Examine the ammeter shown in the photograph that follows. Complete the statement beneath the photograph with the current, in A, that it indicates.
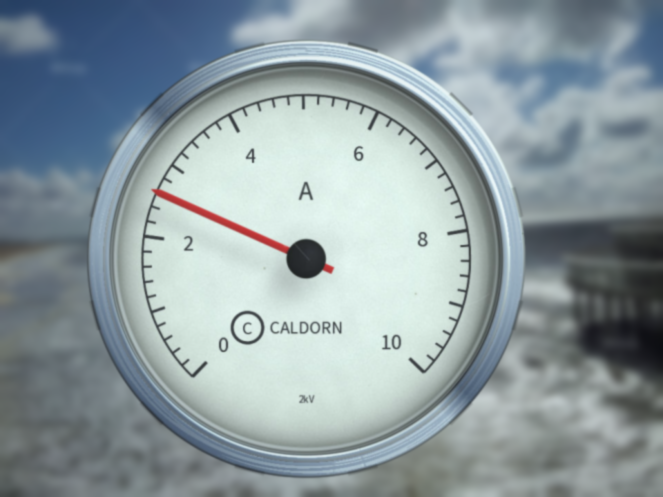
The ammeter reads 2.6 A
